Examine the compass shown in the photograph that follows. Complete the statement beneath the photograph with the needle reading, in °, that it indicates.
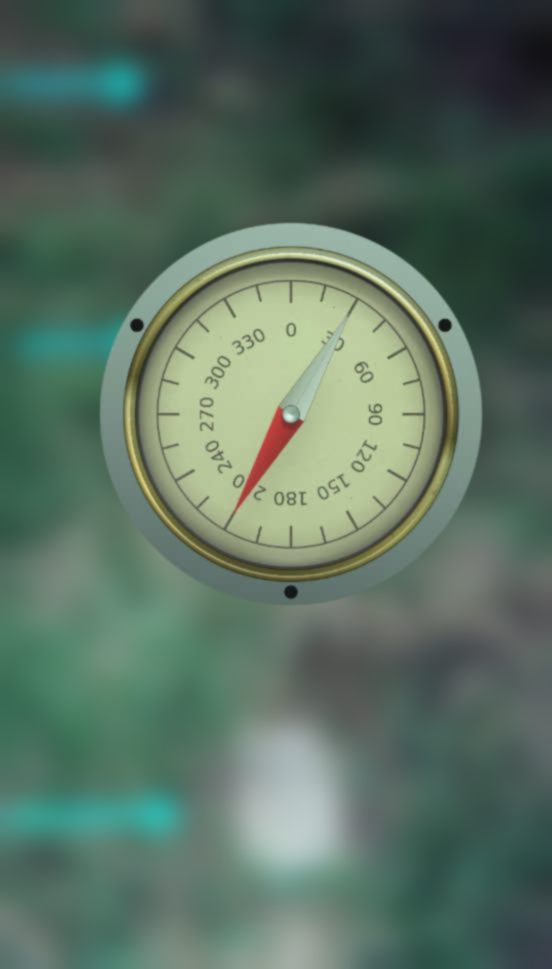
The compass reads 210 °
